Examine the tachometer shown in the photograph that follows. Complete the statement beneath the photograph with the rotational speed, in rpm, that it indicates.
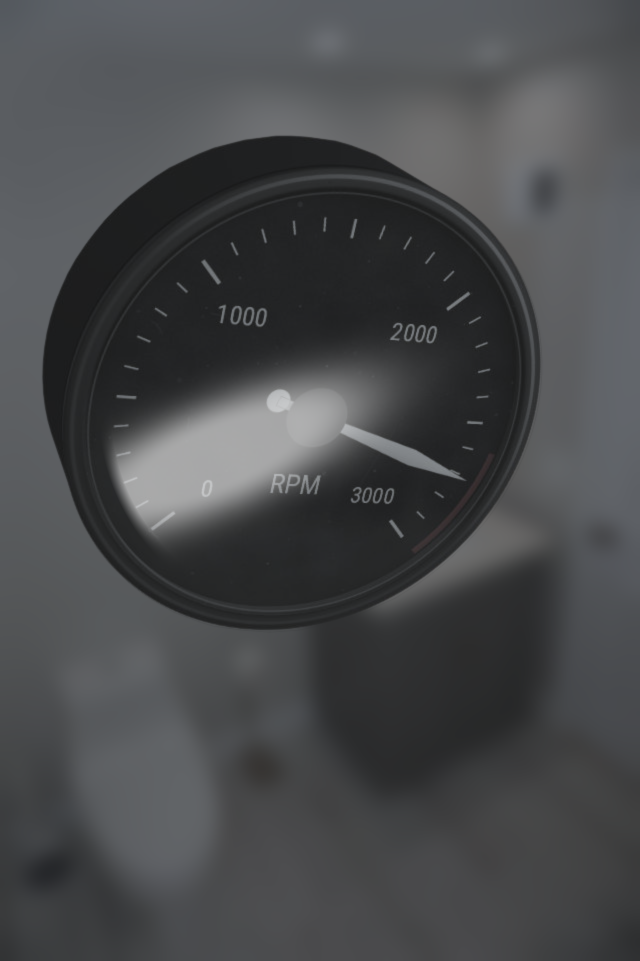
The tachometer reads 2700 rpm
